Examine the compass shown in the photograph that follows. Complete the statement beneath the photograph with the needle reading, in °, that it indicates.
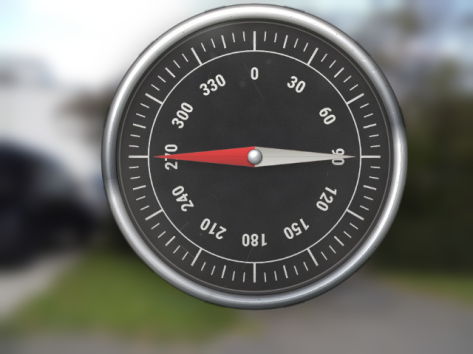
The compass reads 270 °
